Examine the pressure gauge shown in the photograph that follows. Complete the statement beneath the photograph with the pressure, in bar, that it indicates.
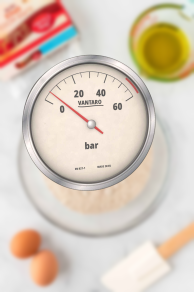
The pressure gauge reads 5 bar
